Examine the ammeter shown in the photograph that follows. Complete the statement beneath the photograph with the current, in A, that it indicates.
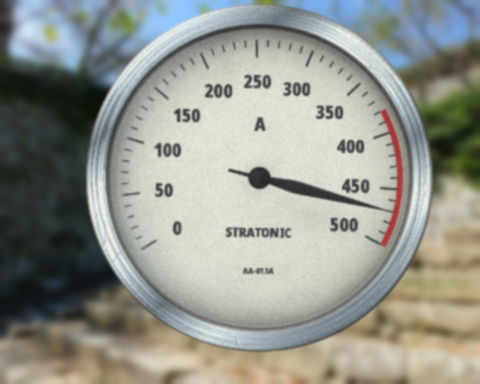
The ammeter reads 470 A
